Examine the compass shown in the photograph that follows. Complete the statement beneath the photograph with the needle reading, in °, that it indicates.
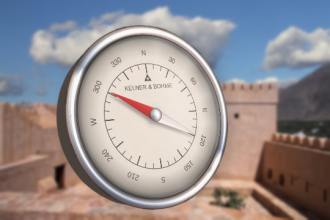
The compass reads 300 °
